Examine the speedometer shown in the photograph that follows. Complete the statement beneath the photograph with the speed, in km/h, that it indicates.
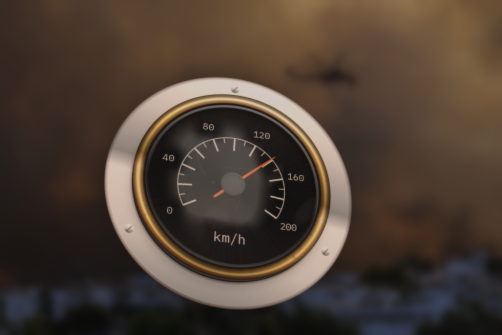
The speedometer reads 140 km/h
